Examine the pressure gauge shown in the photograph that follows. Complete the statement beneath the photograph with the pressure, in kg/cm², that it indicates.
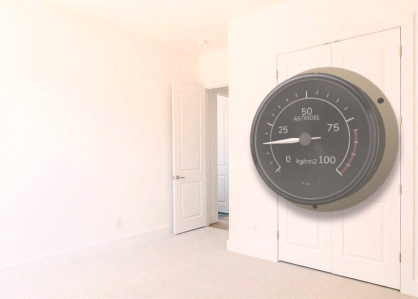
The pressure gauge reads 15 kg/cm²
